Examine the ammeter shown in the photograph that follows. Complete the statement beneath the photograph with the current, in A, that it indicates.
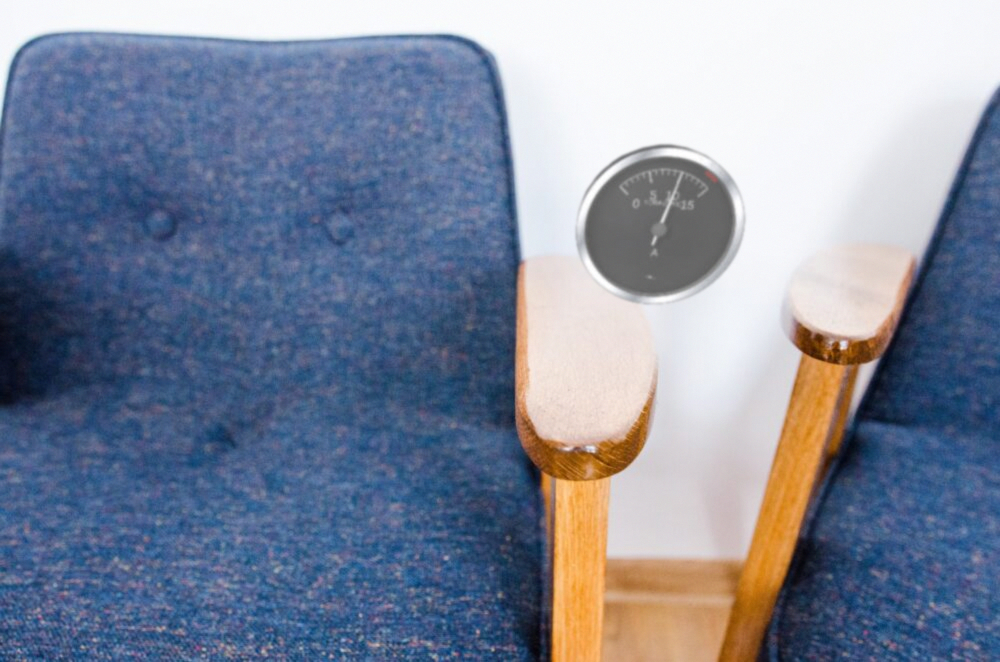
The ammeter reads 10 A
